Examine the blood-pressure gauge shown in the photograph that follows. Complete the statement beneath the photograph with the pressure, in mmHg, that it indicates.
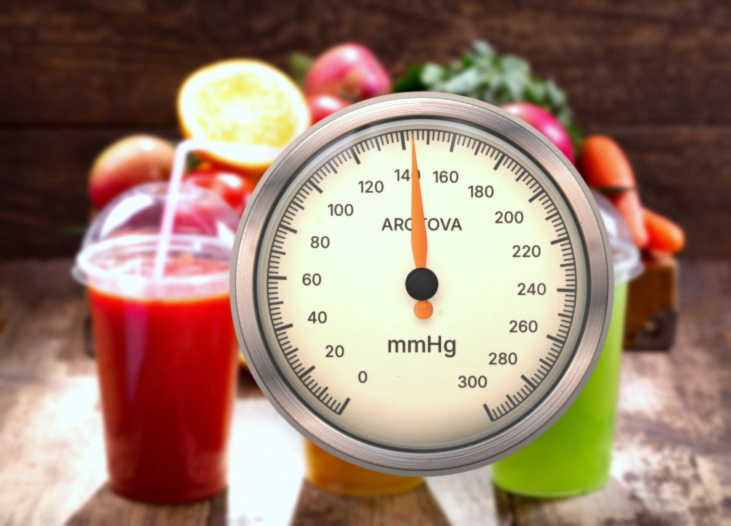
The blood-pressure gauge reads 144 mmHg
